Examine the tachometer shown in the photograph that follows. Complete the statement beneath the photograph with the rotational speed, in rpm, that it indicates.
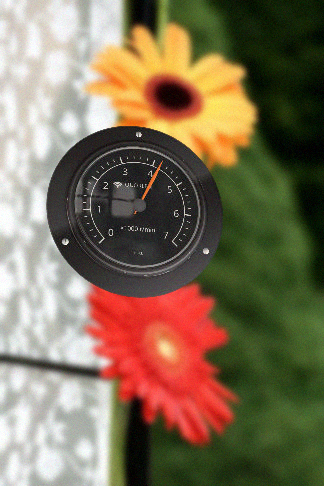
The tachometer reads 4200 rpm
